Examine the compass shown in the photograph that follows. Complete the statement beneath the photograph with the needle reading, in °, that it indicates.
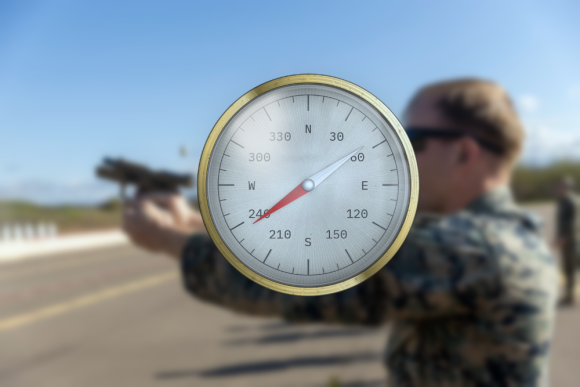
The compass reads 235 °
